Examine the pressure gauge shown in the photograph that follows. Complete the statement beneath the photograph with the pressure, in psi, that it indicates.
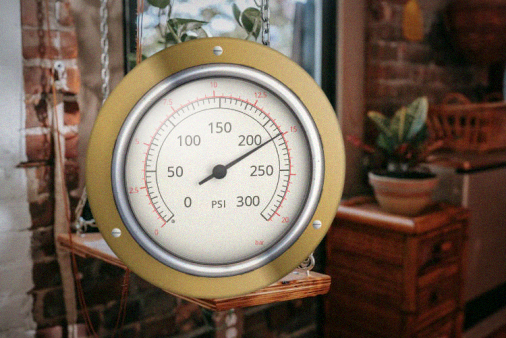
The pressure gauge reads 215 psi
